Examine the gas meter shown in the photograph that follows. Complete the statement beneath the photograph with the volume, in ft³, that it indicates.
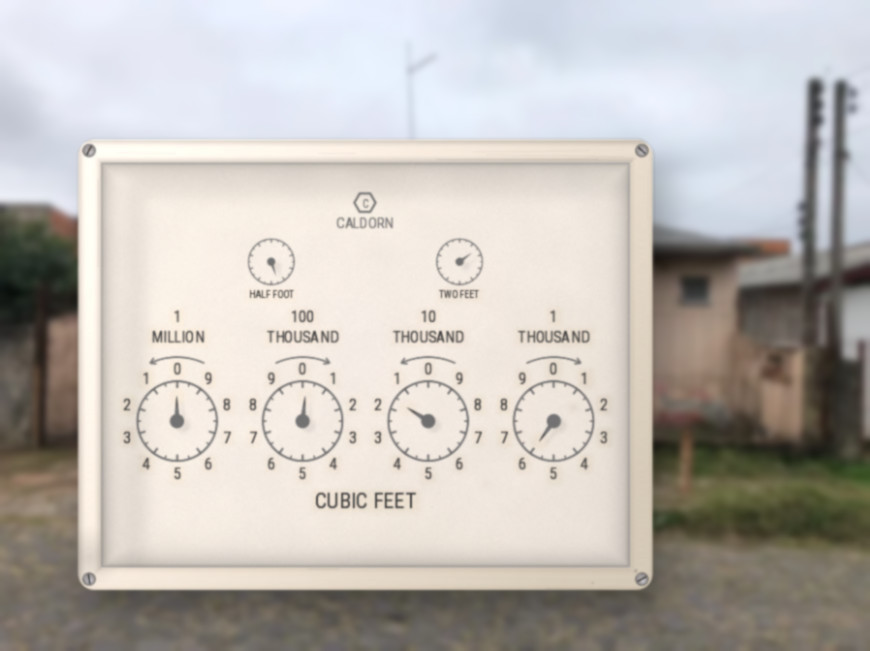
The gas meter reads 1600 ft³
